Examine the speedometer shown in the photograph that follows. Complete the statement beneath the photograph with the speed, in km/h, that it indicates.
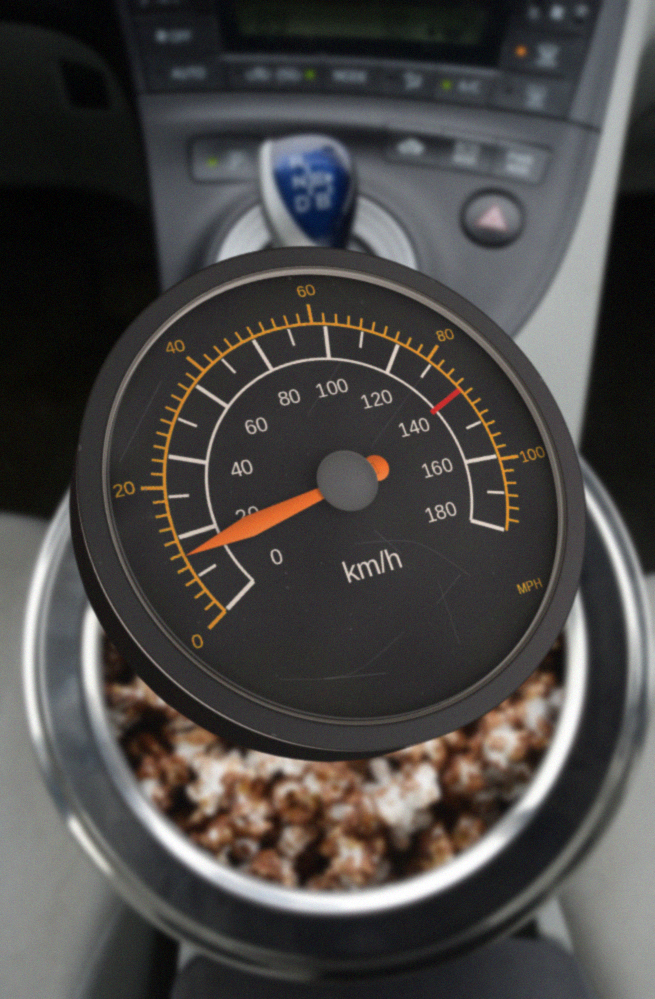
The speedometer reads 15 km/h
